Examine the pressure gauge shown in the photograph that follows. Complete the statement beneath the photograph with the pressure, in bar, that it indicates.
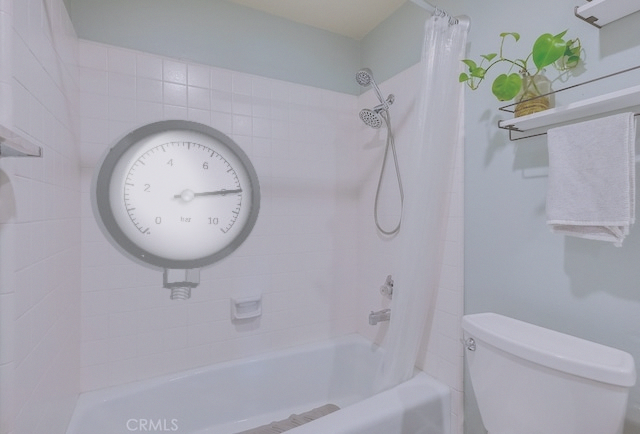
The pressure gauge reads 8 bar
